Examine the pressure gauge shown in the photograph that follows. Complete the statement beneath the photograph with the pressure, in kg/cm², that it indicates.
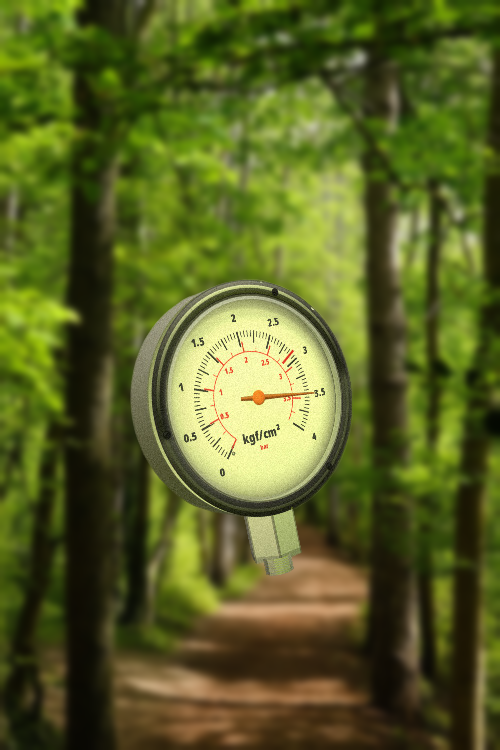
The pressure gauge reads 3.5 kg/cm²
